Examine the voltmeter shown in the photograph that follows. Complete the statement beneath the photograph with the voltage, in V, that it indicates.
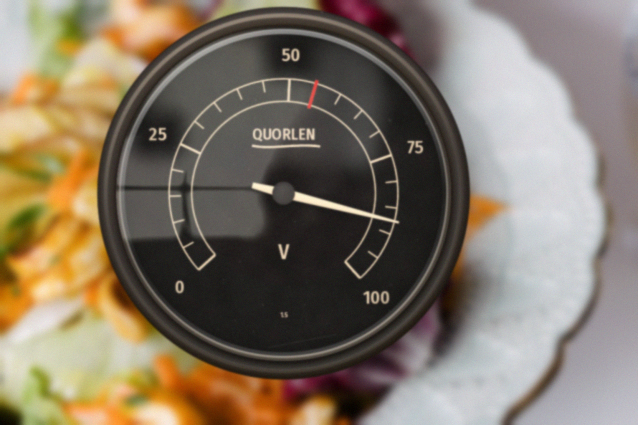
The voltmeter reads 87.5 V
